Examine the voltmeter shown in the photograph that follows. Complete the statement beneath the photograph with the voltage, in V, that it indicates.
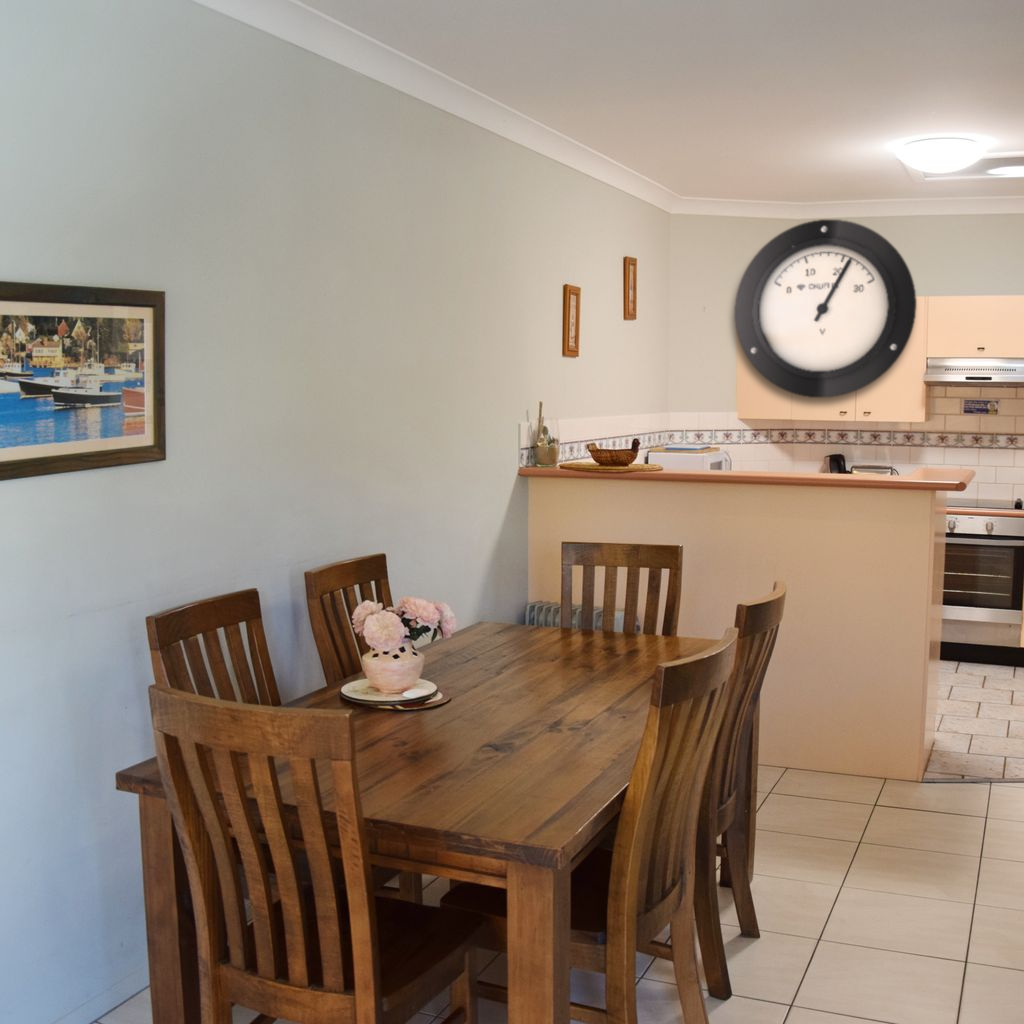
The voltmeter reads 22 V
